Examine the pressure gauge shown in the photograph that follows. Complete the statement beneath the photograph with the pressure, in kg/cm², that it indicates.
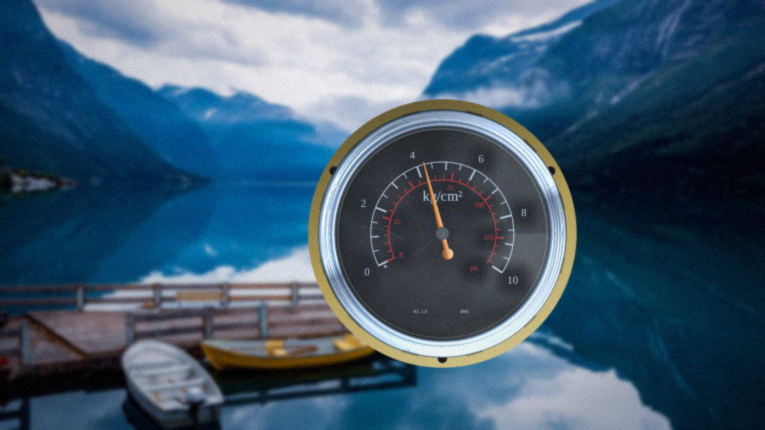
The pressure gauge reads 4.25 kg/cm²
